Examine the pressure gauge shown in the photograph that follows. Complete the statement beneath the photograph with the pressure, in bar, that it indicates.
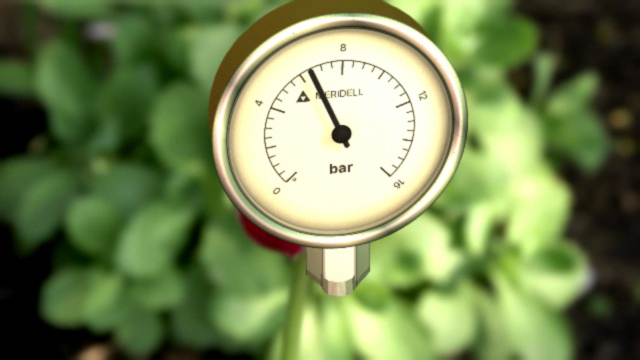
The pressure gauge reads 6.5 bar
